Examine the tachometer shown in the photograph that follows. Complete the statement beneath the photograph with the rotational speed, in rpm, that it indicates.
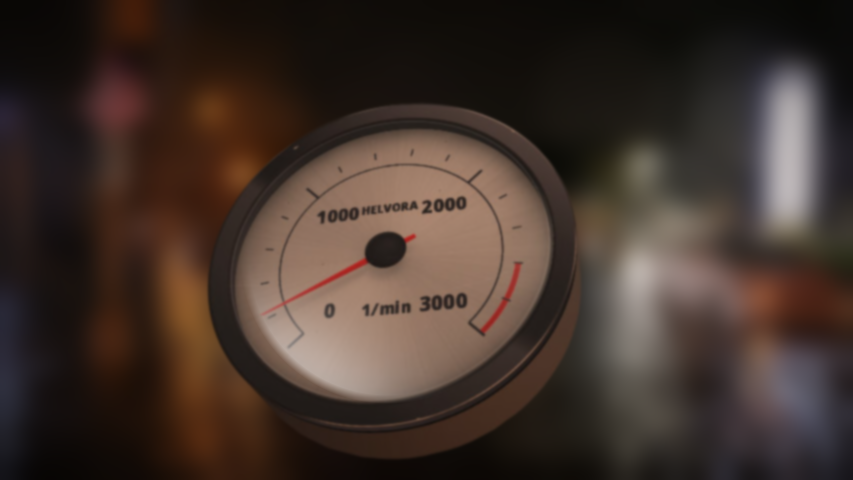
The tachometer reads 200 rpm
